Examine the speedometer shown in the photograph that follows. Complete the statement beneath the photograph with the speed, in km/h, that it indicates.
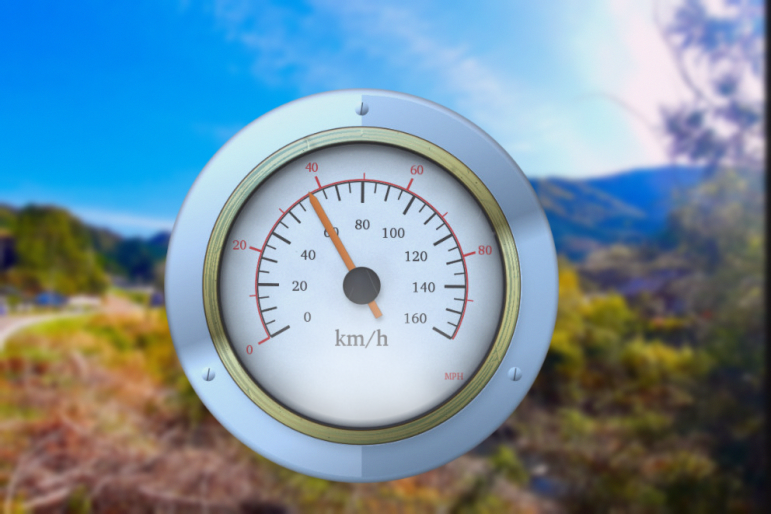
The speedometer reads 60 km/h
